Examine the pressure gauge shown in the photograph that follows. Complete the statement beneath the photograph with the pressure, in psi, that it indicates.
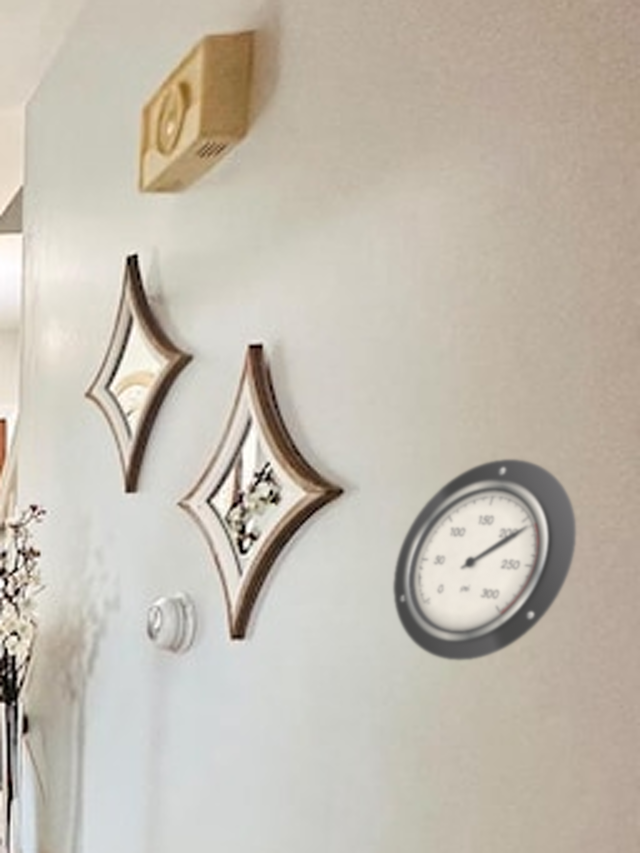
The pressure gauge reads 210 psi
